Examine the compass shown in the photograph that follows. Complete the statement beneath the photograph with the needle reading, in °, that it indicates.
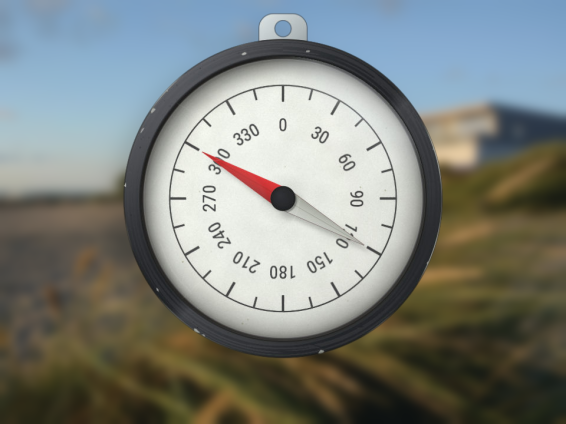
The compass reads 300 °
